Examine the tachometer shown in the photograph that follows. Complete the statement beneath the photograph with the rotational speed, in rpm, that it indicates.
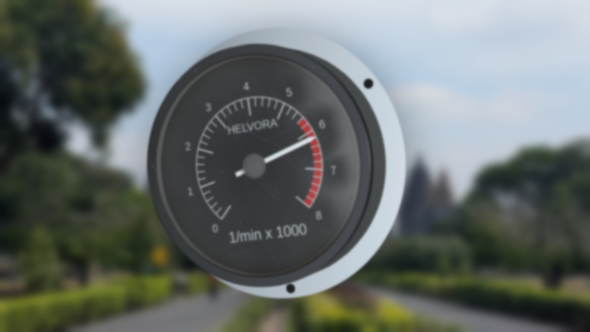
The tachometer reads 6200 rpm
